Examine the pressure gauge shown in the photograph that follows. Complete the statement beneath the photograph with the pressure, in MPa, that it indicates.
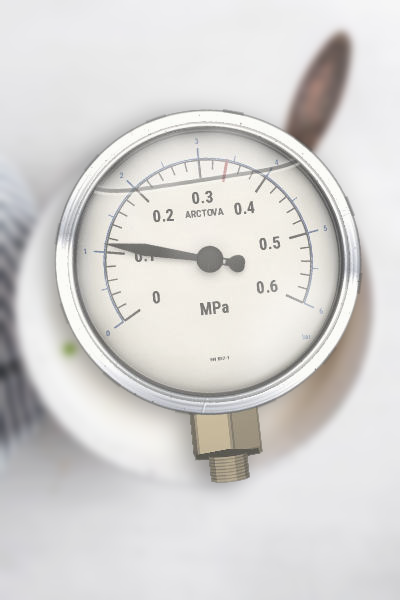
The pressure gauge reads 0.11 MPa
